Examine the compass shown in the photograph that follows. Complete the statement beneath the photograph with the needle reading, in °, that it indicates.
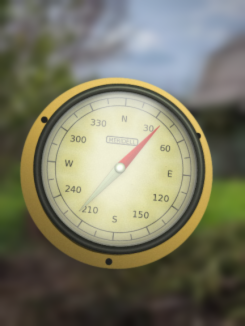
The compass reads 37.5 °
